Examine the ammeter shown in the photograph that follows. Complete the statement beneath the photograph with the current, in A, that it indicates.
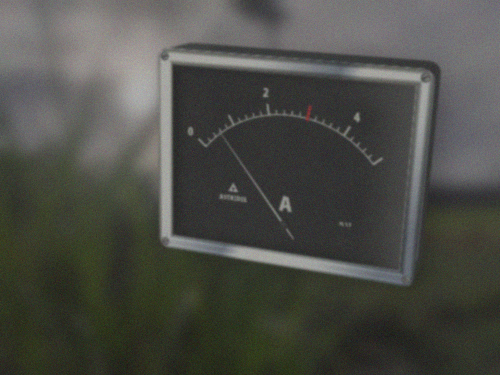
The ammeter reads 0.6 A
